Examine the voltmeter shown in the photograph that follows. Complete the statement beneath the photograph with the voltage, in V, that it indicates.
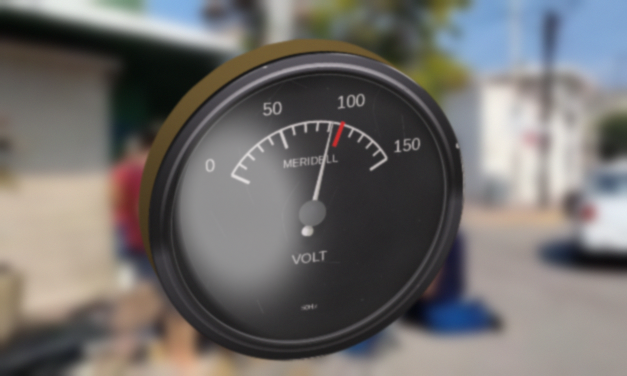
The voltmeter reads 90 V
